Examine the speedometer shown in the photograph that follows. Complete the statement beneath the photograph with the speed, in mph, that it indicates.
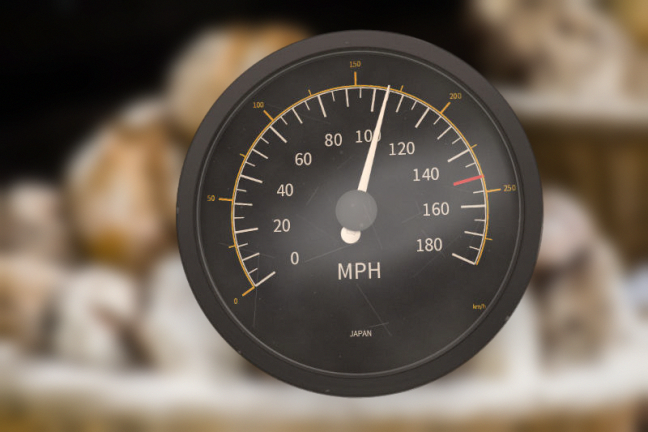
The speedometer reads 105 mph
